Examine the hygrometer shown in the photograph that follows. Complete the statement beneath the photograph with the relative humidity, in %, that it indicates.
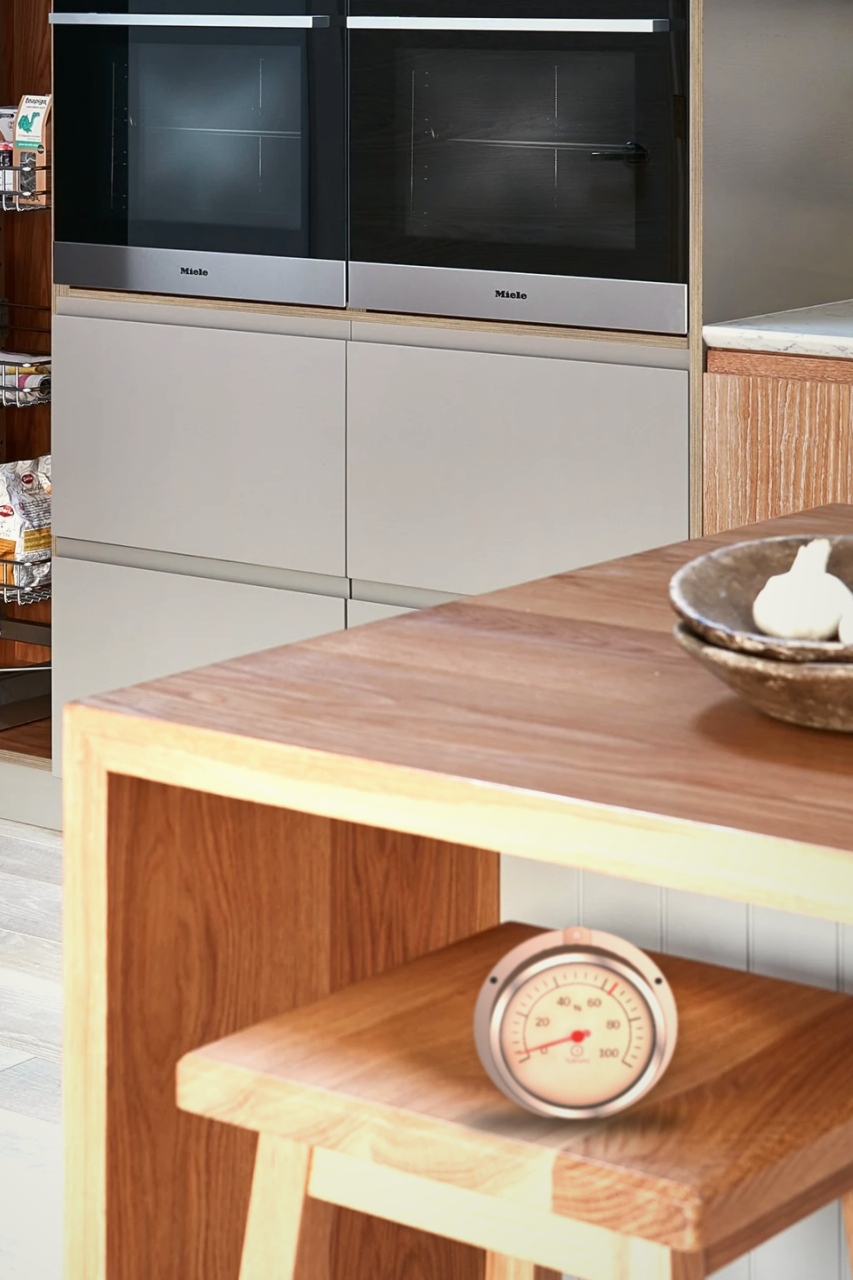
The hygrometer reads 4 %
